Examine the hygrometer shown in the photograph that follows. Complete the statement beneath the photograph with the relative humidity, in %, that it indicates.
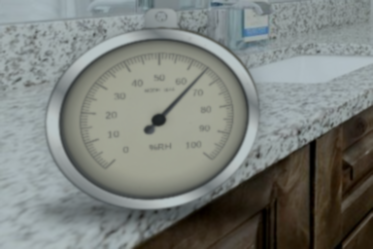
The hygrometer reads 65 %
